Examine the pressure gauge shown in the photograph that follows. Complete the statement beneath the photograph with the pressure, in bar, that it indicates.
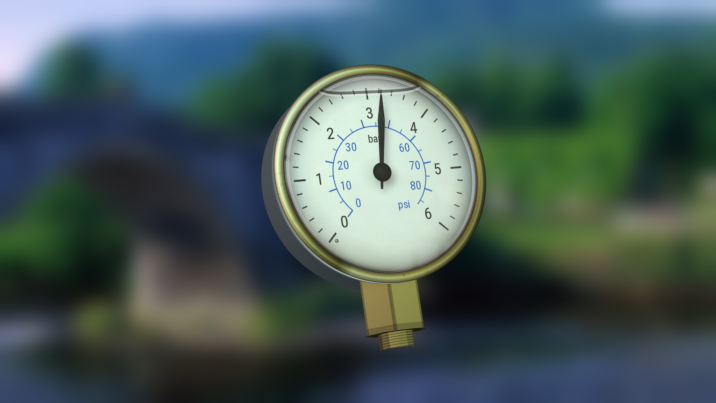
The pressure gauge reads 3.2 bar
